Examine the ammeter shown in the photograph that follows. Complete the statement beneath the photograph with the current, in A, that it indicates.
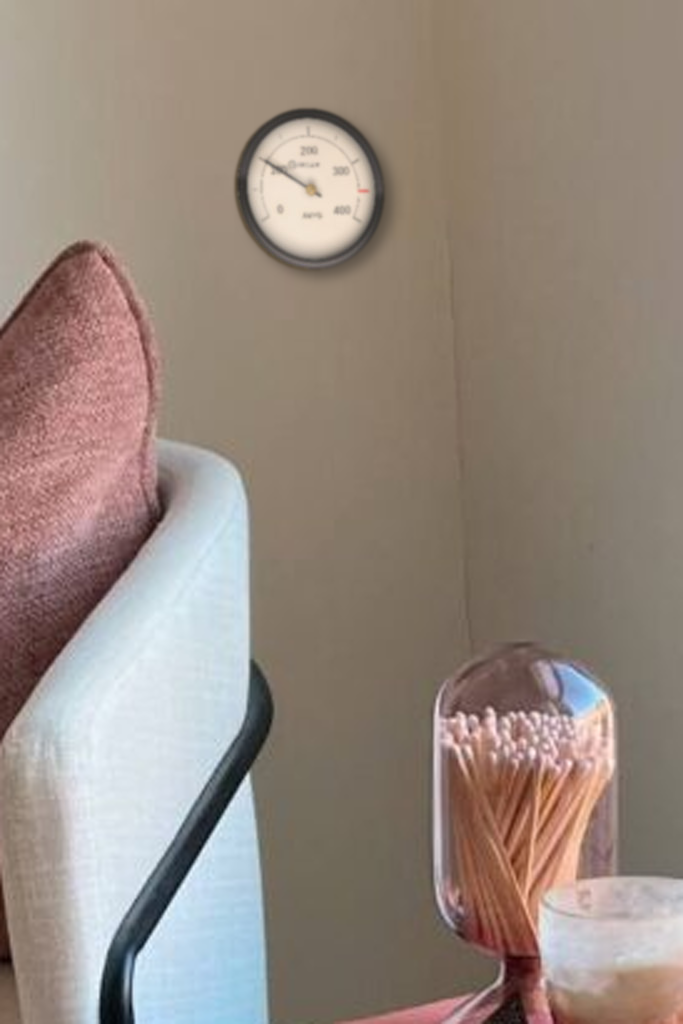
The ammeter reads 100 A
